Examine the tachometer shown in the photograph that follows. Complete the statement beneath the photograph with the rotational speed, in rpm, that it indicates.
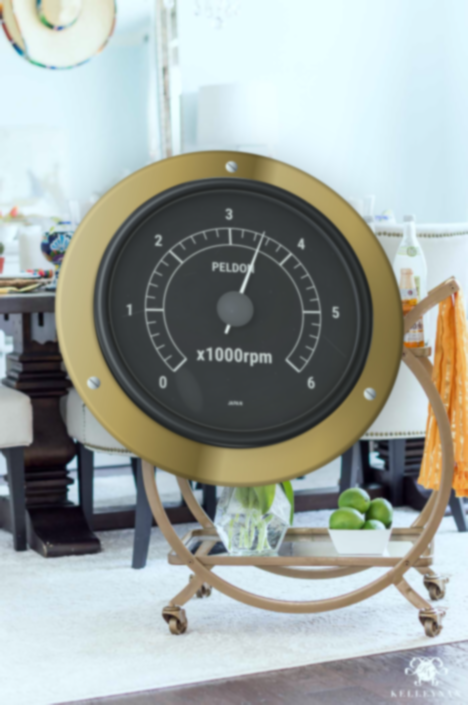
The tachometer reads 3500 rpm
